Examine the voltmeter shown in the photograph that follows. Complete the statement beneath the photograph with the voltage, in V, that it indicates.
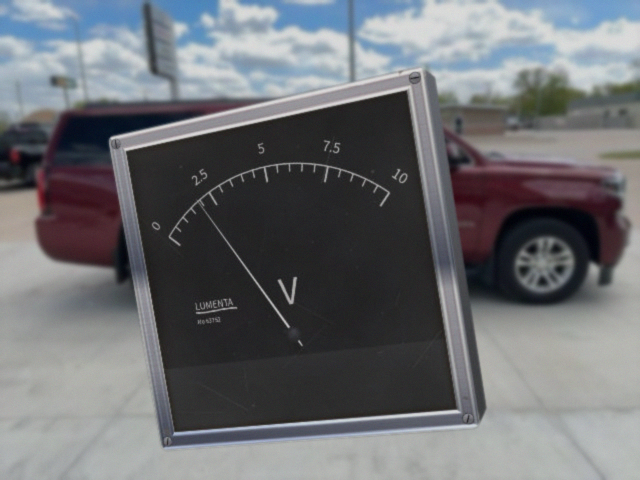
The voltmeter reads 2 V
